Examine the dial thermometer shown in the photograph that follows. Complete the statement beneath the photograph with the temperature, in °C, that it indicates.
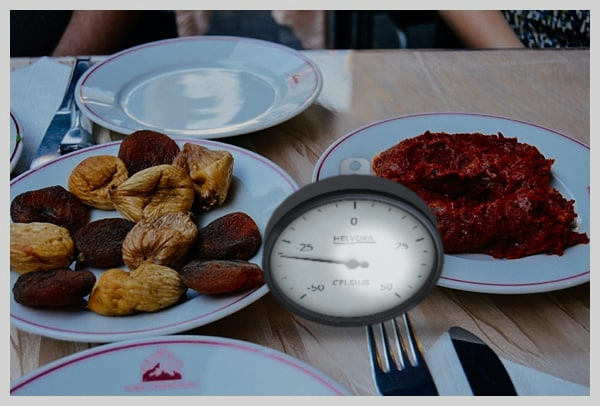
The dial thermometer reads -30 °C
